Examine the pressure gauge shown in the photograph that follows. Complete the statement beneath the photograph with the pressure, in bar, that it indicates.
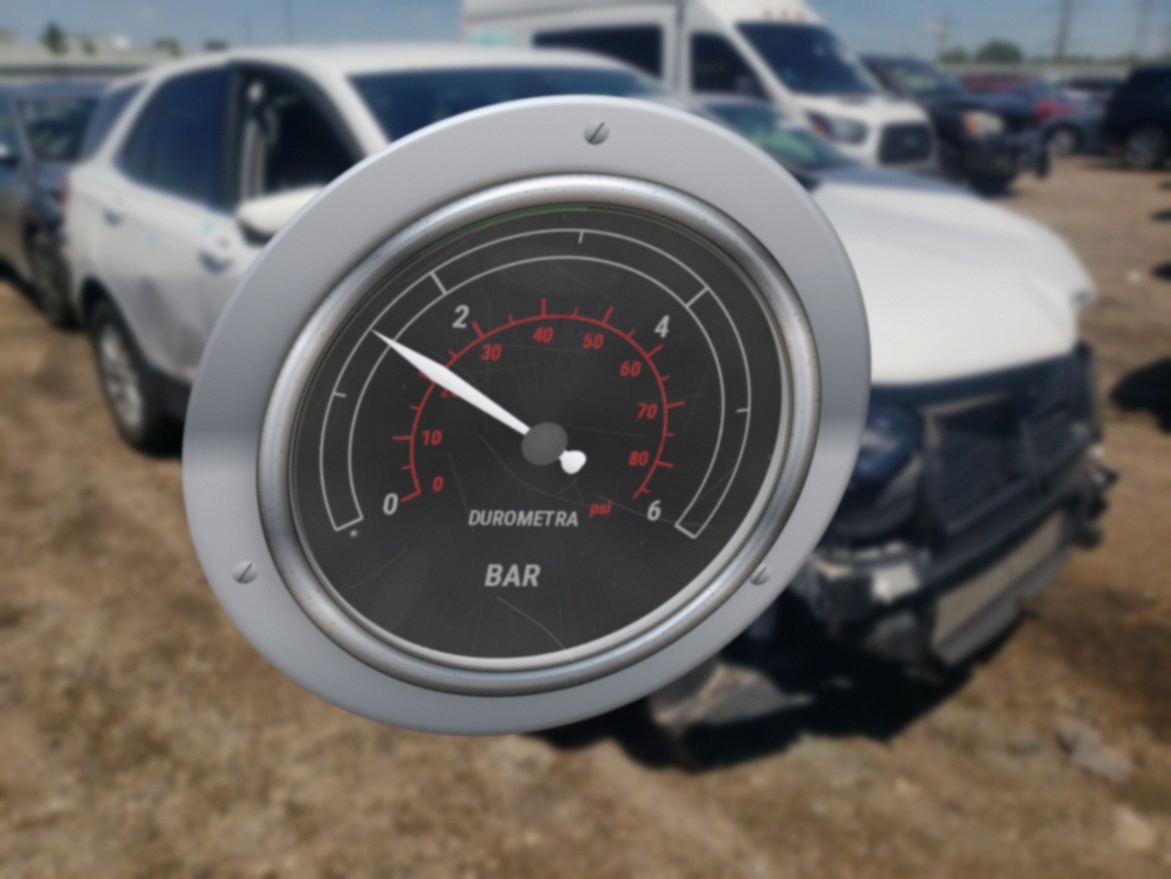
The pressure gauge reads 1.5 bar
